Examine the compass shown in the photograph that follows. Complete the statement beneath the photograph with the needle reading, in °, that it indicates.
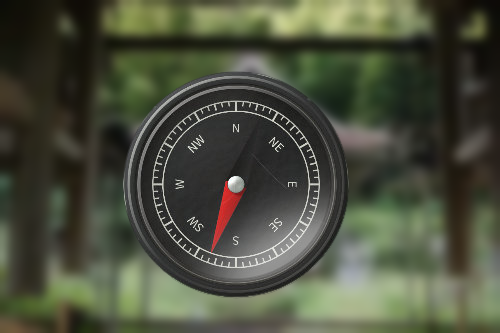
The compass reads 200 °
